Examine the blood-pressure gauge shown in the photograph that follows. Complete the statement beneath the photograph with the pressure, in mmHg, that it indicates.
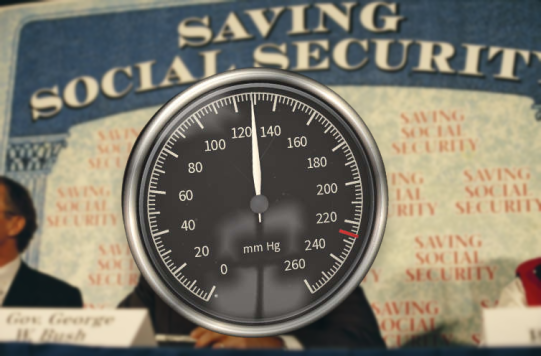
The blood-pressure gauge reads 128 mmHg
